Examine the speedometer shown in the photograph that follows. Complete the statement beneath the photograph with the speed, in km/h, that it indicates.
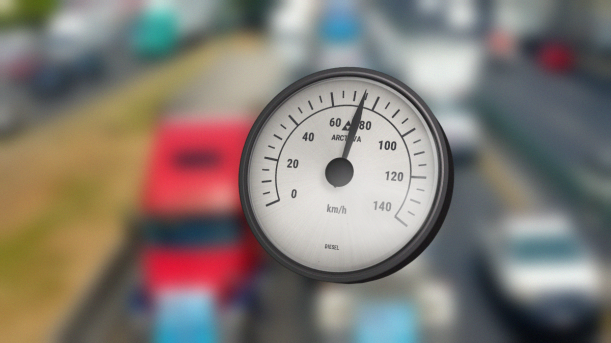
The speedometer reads 75 km/h
